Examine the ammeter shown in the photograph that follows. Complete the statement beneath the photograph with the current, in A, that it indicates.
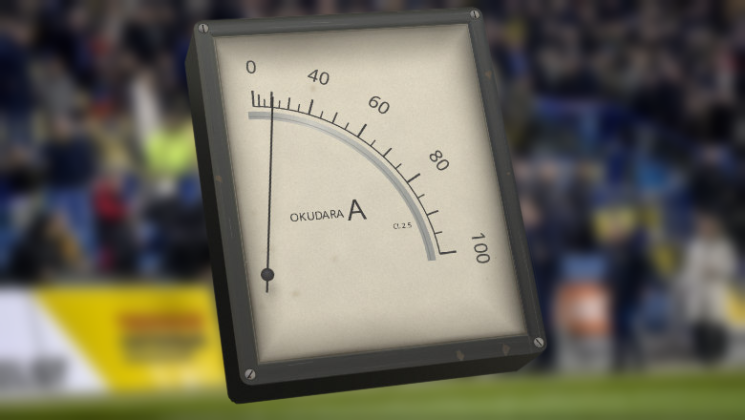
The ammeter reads 20 A
